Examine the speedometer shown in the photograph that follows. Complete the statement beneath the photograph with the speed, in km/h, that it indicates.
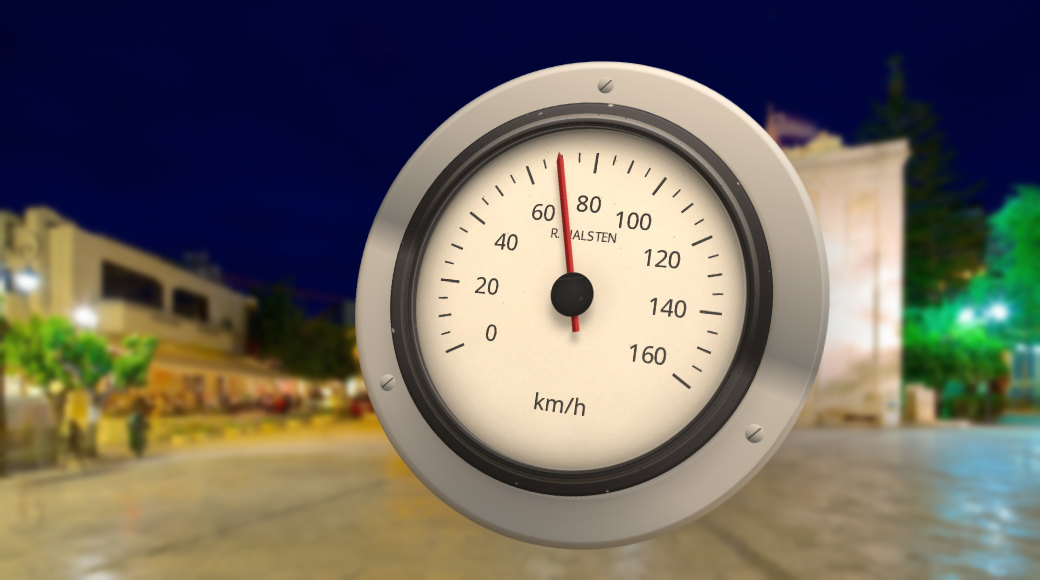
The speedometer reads 70 km/h
